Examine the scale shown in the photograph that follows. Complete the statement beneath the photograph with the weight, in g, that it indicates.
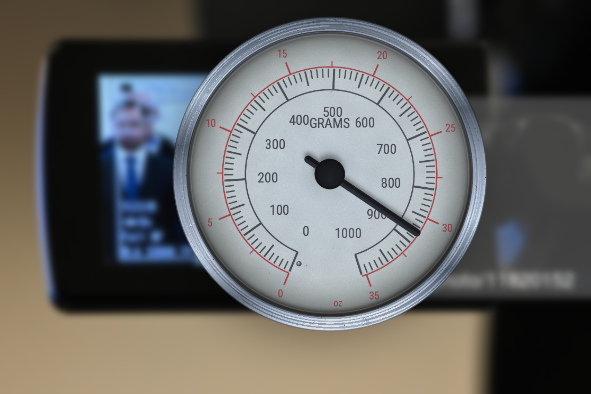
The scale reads 880 g
